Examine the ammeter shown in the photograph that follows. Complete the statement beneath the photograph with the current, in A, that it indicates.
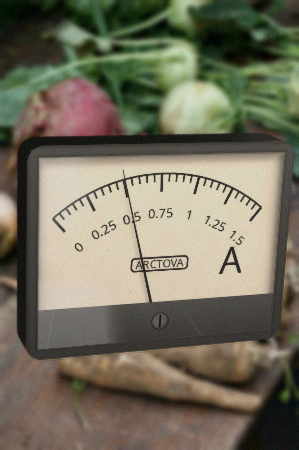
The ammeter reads 0.5 A
